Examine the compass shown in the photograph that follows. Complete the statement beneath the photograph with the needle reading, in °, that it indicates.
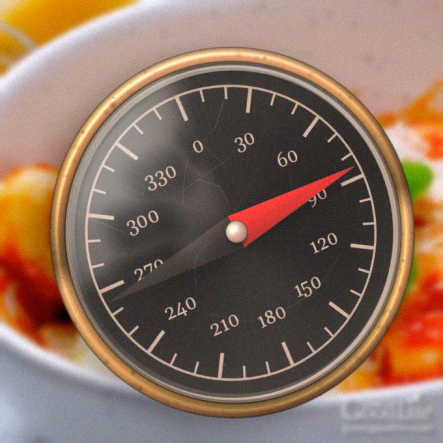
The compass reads 85 °
